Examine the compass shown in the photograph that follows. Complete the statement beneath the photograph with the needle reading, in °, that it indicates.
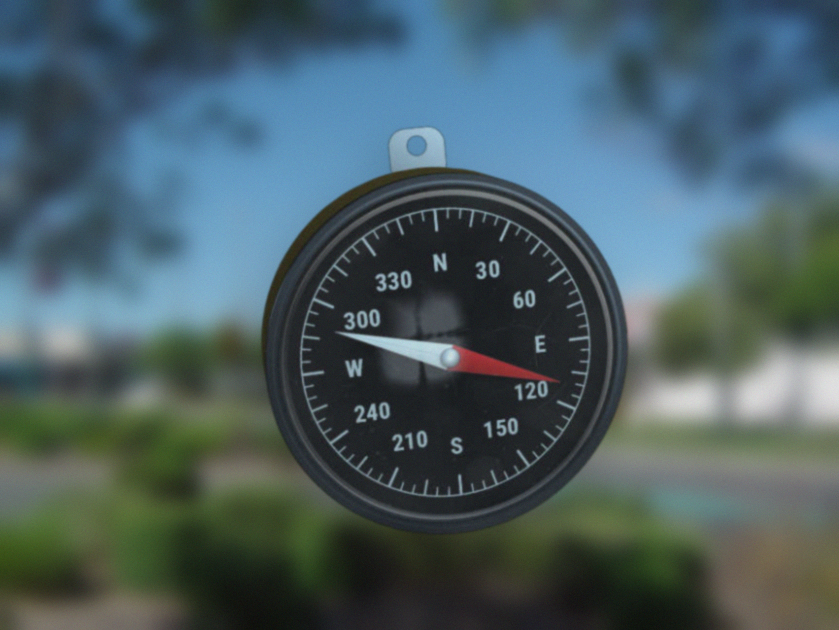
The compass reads 110 °
